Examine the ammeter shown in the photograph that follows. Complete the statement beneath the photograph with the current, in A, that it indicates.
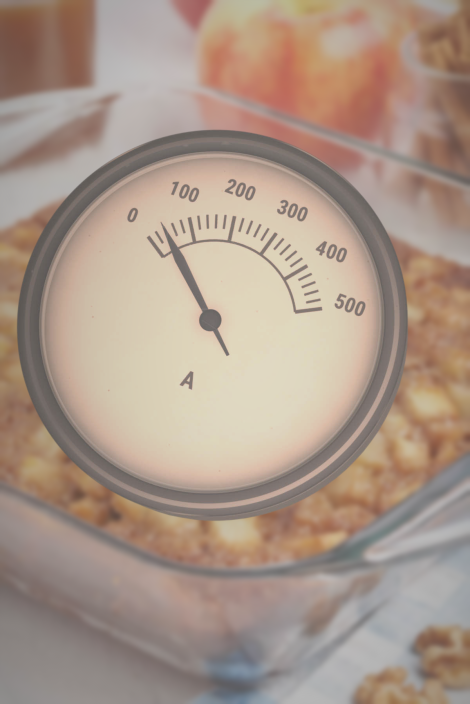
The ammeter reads 40 A
